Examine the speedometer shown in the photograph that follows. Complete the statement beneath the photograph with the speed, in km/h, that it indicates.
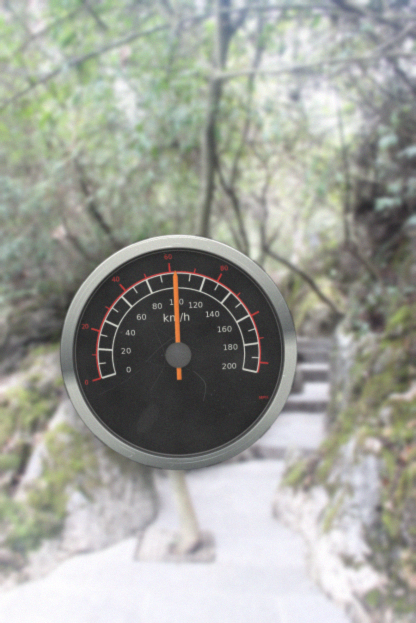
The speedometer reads 100 km/h
